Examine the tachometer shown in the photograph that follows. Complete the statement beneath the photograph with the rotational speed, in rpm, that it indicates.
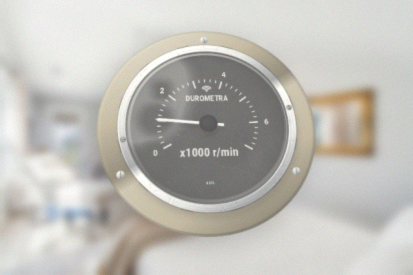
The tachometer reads 1000 rpm
